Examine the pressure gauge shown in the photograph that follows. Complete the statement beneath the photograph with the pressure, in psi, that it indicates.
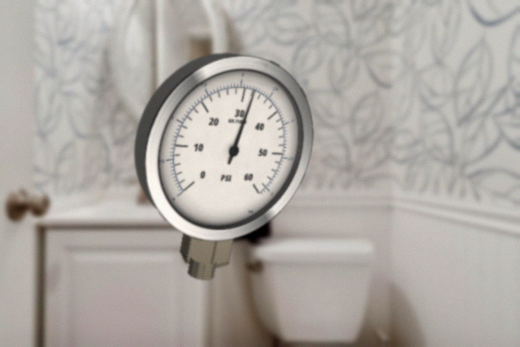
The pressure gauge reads 32 psi
